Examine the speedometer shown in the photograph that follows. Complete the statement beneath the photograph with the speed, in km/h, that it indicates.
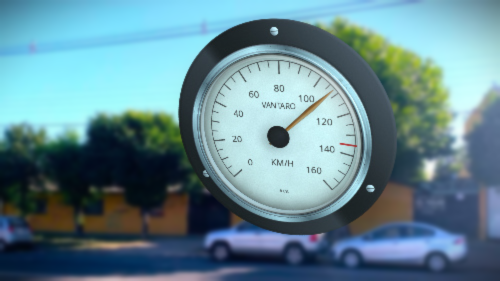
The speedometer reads 107.5 km/h
